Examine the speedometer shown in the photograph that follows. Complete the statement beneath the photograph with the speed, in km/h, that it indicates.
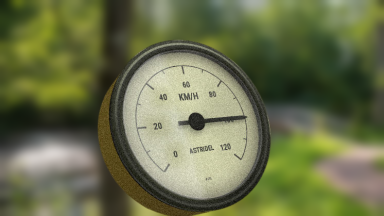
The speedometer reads 100 km/h
